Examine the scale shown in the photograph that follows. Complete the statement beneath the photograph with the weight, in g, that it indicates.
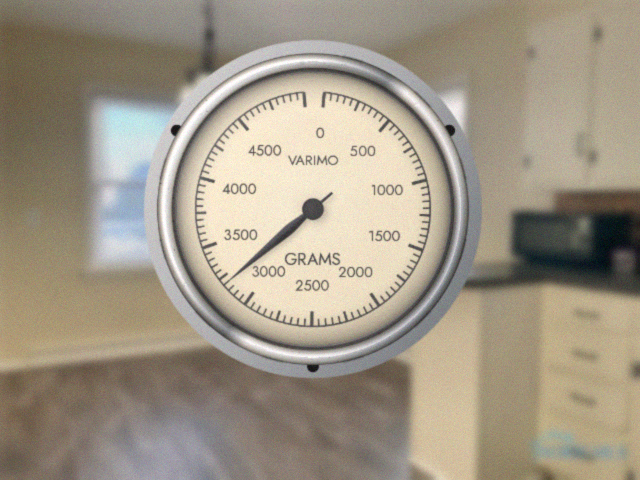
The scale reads 3200 g
